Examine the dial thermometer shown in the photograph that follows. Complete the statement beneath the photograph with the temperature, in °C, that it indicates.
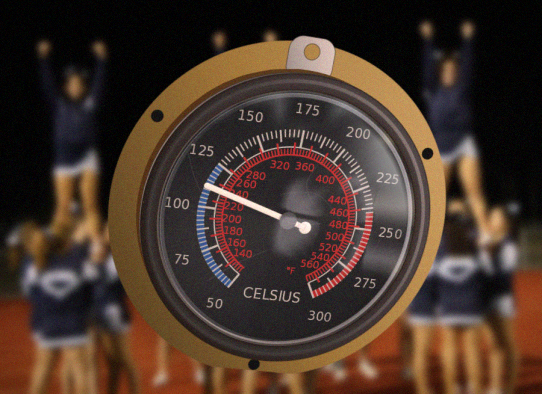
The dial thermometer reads 112.5 °C
